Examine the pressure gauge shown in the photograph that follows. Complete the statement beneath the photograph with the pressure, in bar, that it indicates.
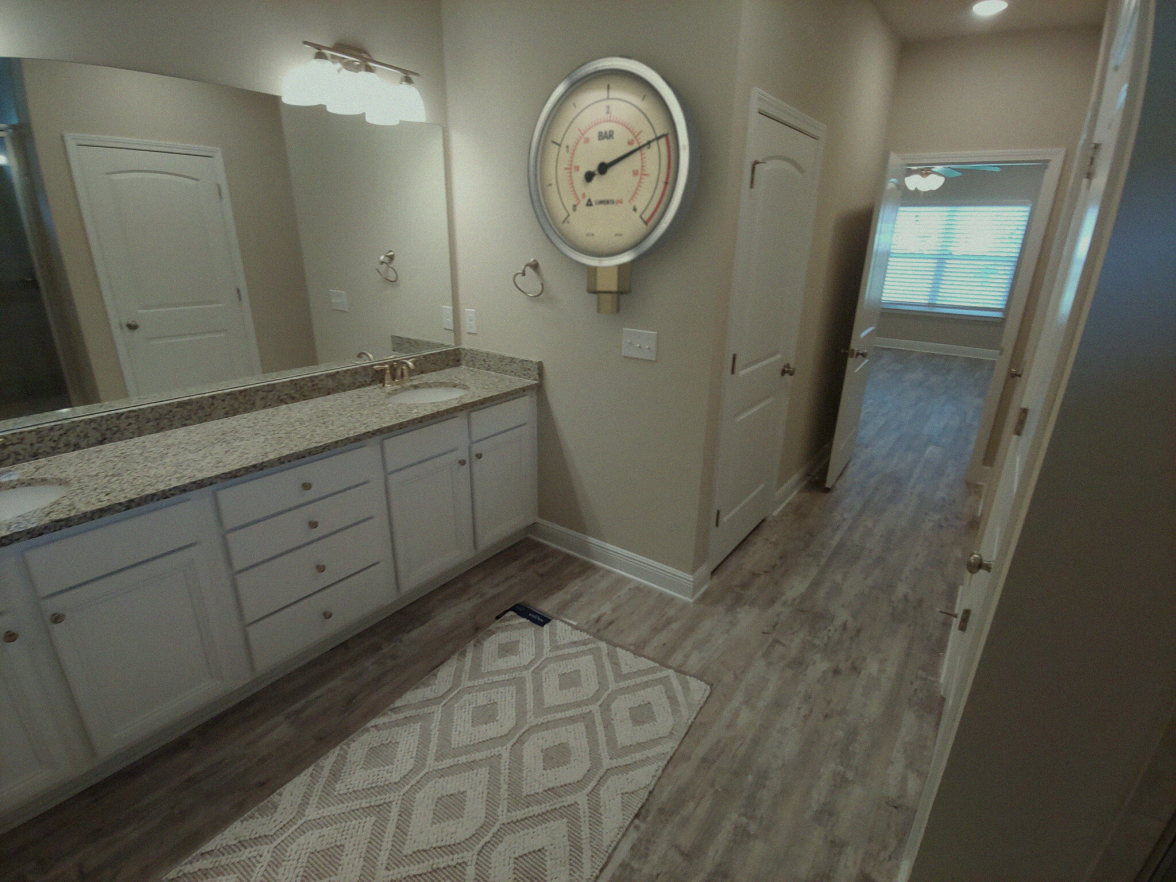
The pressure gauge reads 3 bar
